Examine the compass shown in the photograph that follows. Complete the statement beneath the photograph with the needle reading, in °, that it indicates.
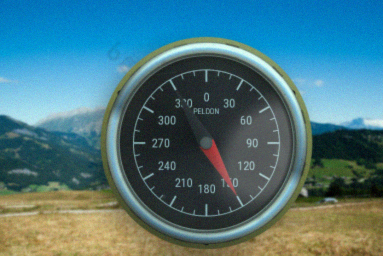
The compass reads 150 °
